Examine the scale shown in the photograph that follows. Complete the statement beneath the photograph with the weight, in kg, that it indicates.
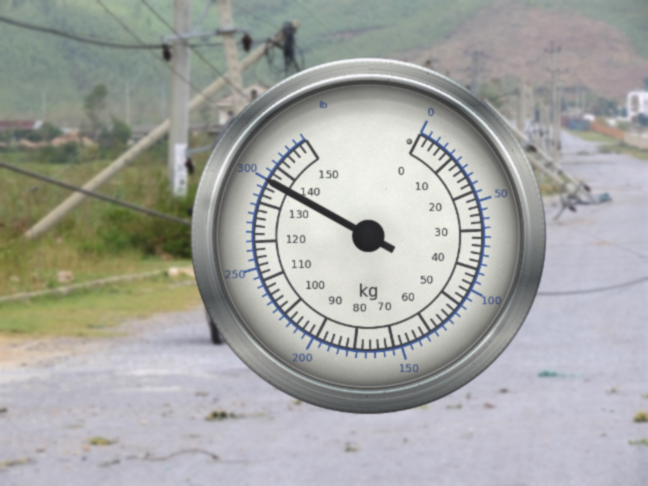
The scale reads 136 kg
